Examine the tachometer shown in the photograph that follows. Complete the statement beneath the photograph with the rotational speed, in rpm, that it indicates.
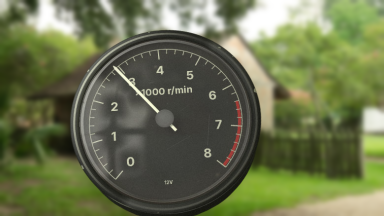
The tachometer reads 2900 rpm
